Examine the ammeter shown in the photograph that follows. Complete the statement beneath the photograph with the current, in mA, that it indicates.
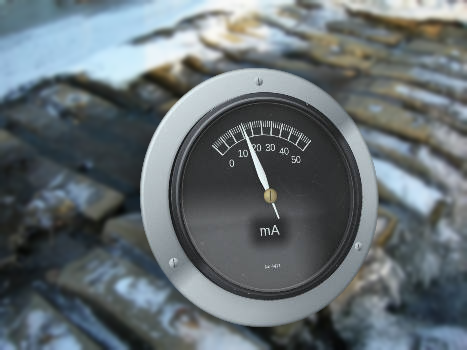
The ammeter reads 15 mA
